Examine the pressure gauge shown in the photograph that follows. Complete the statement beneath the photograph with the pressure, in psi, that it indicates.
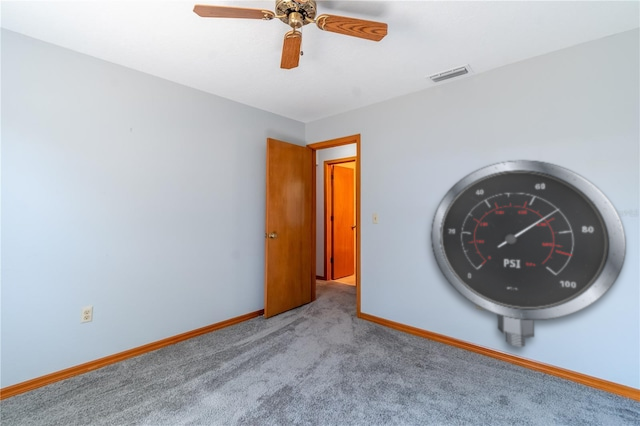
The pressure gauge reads 70 psi
